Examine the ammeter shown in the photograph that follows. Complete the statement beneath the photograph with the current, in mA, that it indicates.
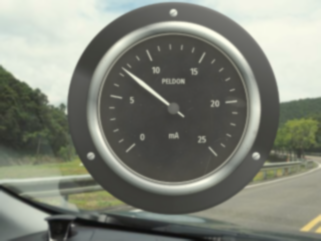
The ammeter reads 7.5 mA
